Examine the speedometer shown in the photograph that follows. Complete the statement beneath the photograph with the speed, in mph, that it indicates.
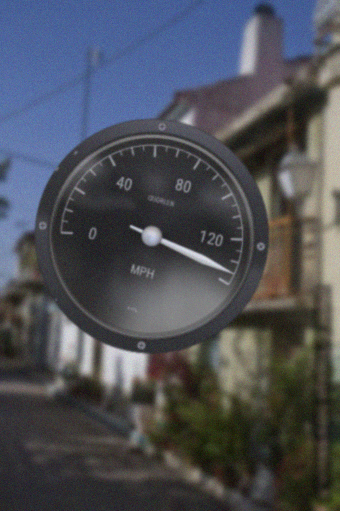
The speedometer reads 135 mph
